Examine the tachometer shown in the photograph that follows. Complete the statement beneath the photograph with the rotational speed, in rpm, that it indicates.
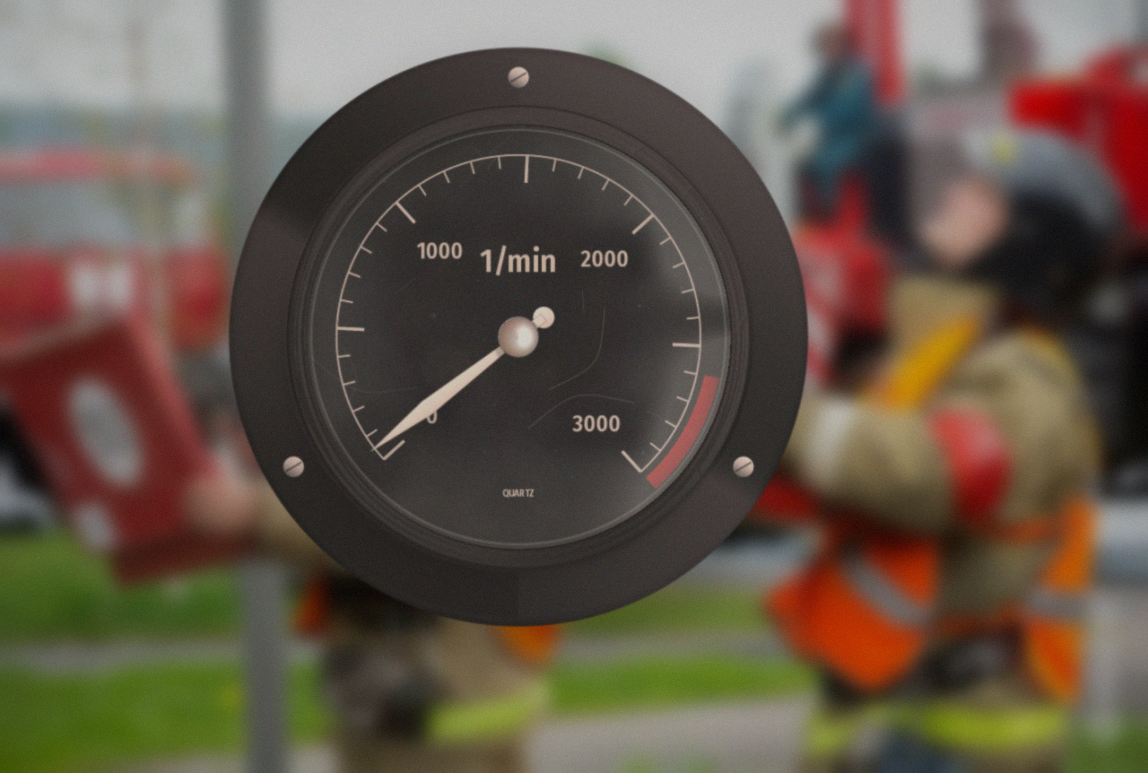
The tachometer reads 50 rpm
